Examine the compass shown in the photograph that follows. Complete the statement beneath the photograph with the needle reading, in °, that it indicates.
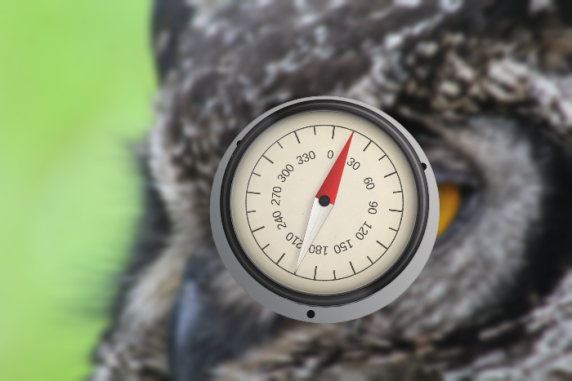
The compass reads 15 °
